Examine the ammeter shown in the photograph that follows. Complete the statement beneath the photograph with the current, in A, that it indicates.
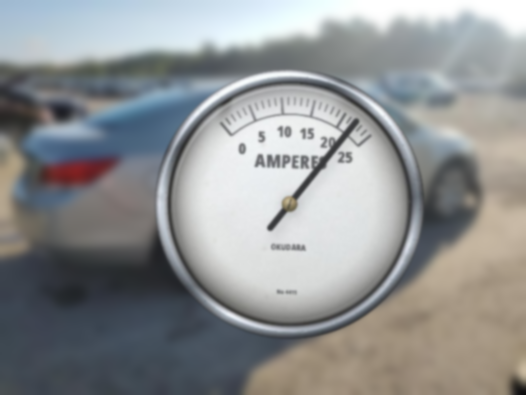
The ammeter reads 22 A
